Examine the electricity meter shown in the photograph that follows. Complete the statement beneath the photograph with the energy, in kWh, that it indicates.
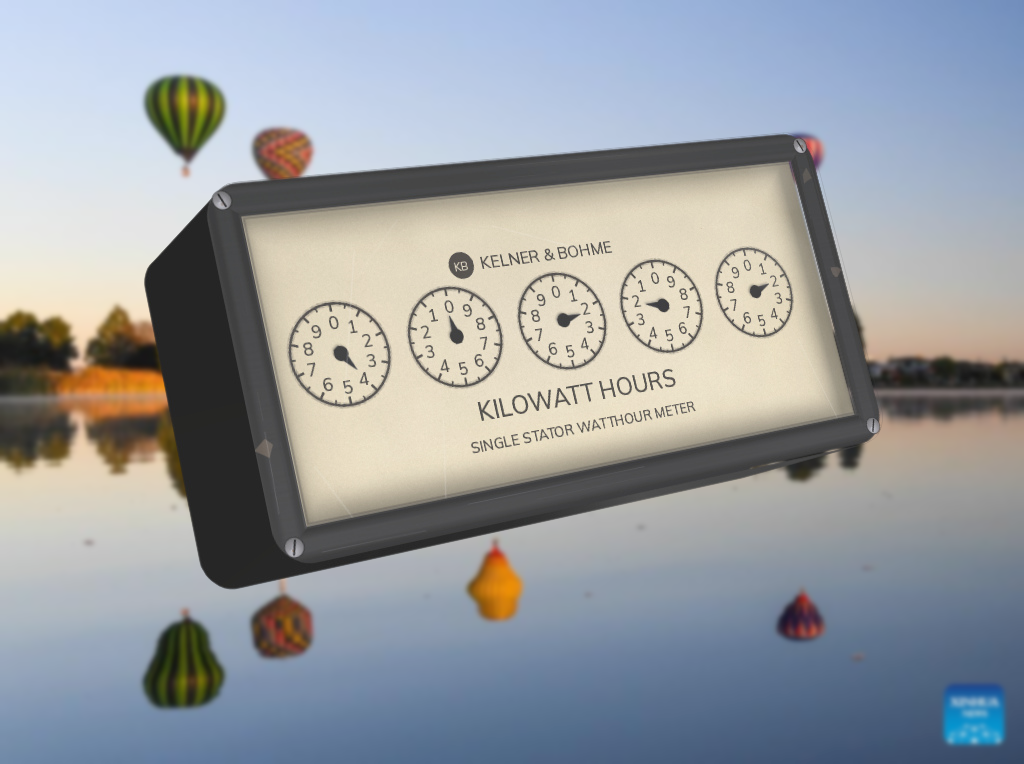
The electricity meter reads 40222 kWh
